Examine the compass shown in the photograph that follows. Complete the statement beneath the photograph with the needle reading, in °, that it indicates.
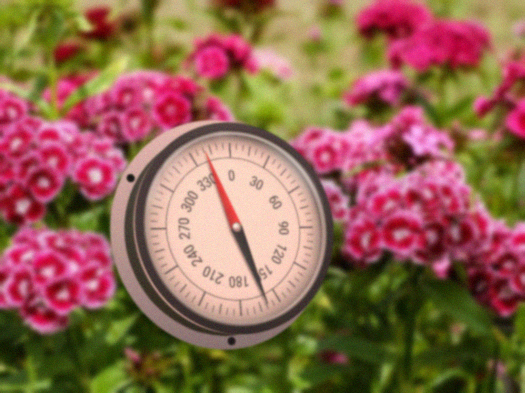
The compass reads 340 °
